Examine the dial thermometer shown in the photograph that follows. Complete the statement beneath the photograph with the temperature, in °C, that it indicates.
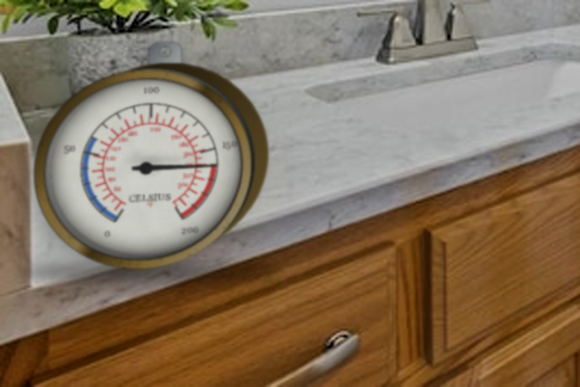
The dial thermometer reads 160 °C
